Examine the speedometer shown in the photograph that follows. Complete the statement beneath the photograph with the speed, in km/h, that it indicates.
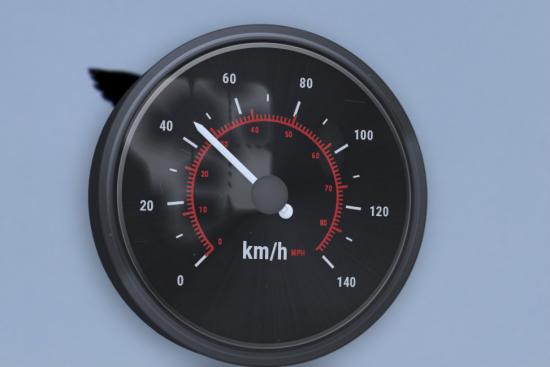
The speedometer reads 45 km/h
